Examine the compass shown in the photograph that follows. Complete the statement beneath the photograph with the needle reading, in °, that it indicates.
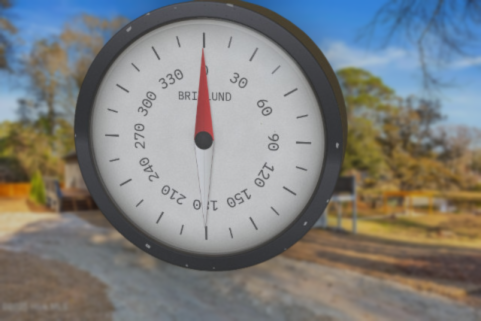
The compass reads 0 °
